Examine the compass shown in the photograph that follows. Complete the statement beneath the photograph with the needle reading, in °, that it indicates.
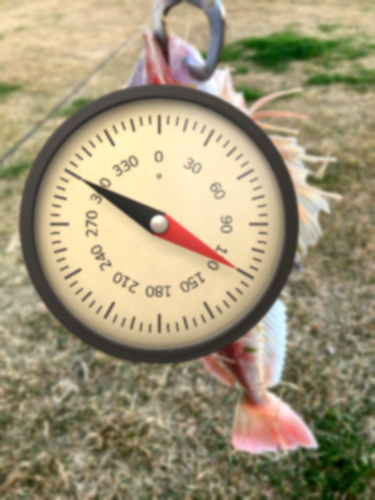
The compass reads 120 °
